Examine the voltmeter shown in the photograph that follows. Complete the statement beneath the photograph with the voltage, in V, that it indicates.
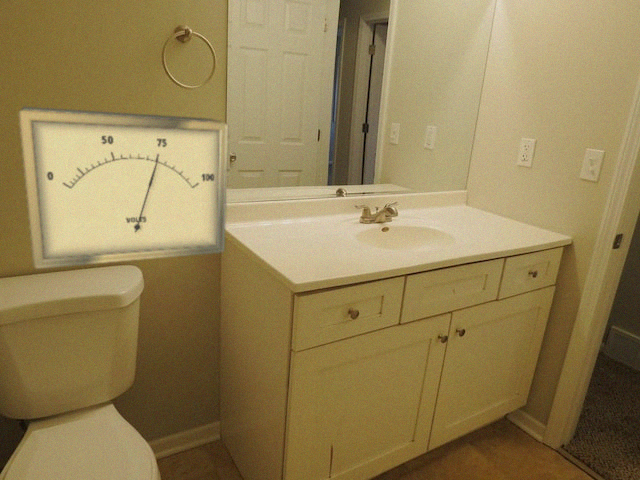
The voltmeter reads 75 V
